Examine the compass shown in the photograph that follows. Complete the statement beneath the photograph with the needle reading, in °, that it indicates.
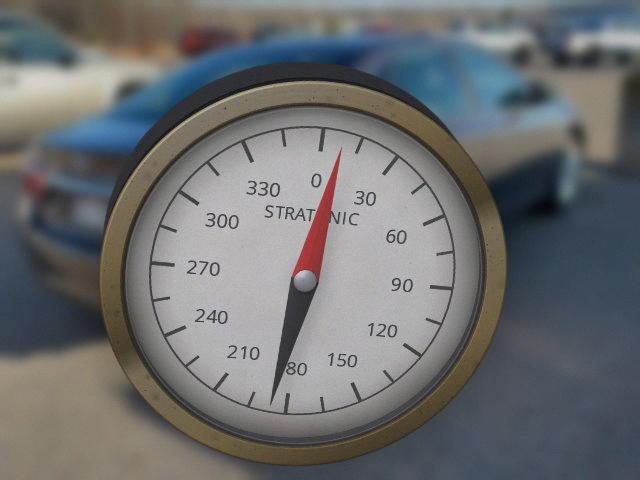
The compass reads 7.5 °
